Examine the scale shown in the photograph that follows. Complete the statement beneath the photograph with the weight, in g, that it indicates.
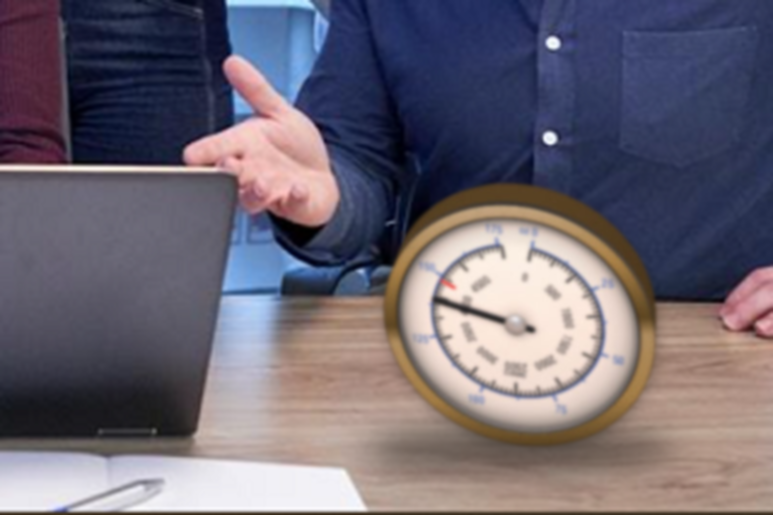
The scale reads 4000 g
